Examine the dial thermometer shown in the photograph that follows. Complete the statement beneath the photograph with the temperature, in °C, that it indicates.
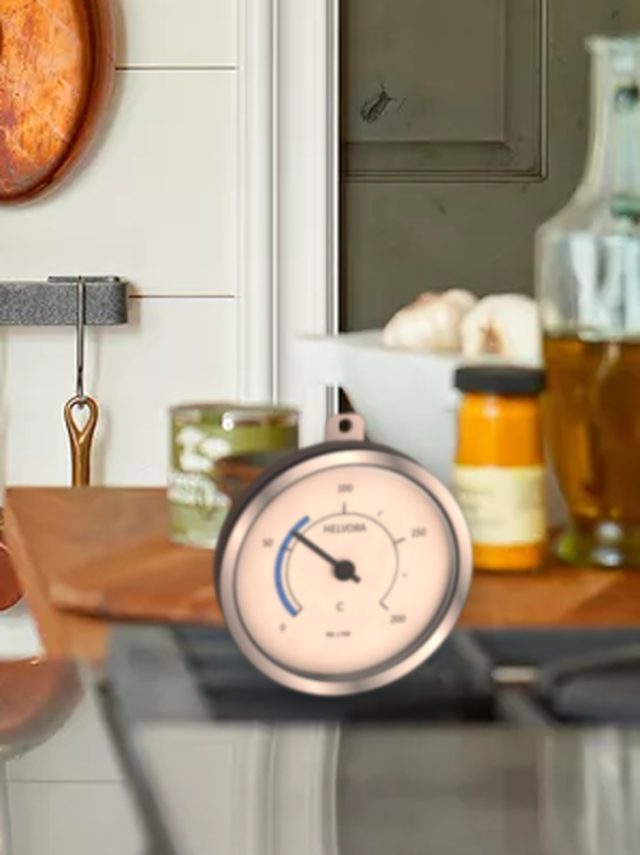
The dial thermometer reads 62.5 °C
